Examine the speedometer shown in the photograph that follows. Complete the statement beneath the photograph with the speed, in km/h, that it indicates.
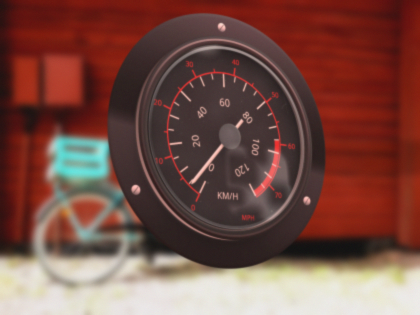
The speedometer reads 5 km/h
